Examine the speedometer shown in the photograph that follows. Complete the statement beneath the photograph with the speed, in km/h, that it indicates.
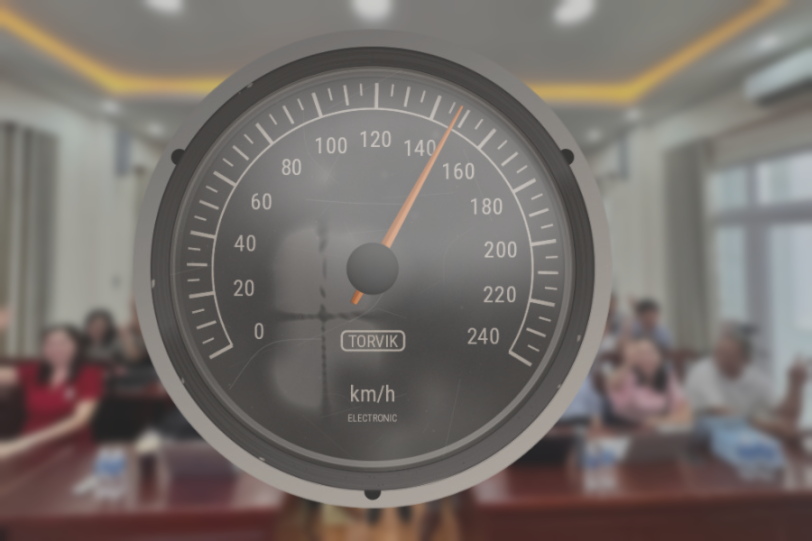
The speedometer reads 147.5 km/h
